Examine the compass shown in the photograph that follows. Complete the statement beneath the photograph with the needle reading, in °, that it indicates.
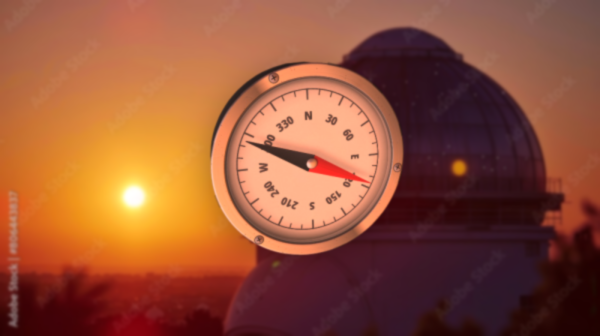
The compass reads 115 °
